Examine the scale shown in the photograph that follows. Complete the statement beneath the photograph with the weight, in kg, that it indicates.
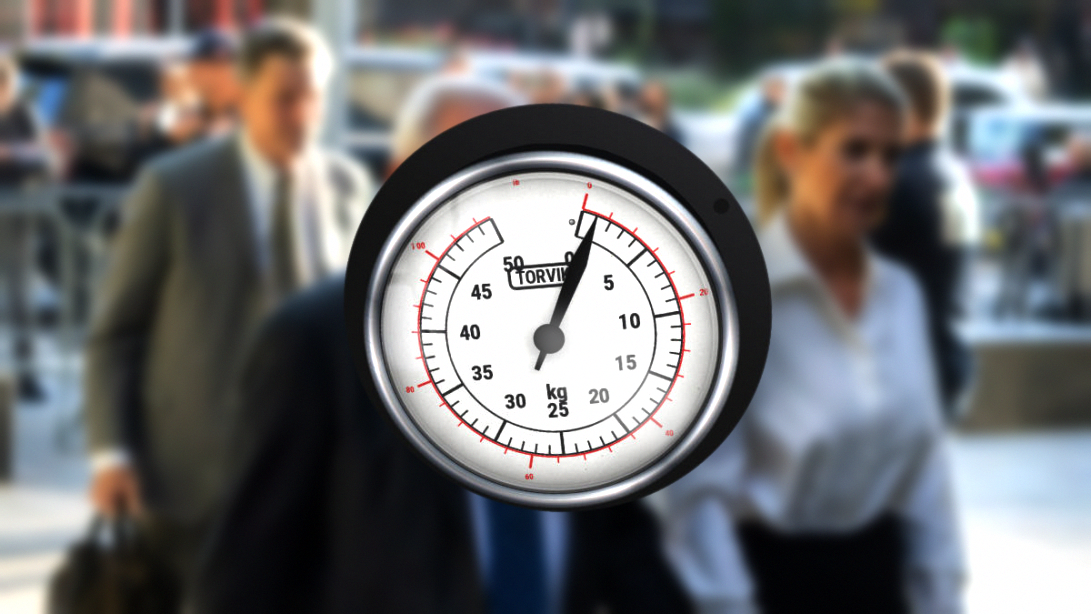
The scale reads 1 kg
